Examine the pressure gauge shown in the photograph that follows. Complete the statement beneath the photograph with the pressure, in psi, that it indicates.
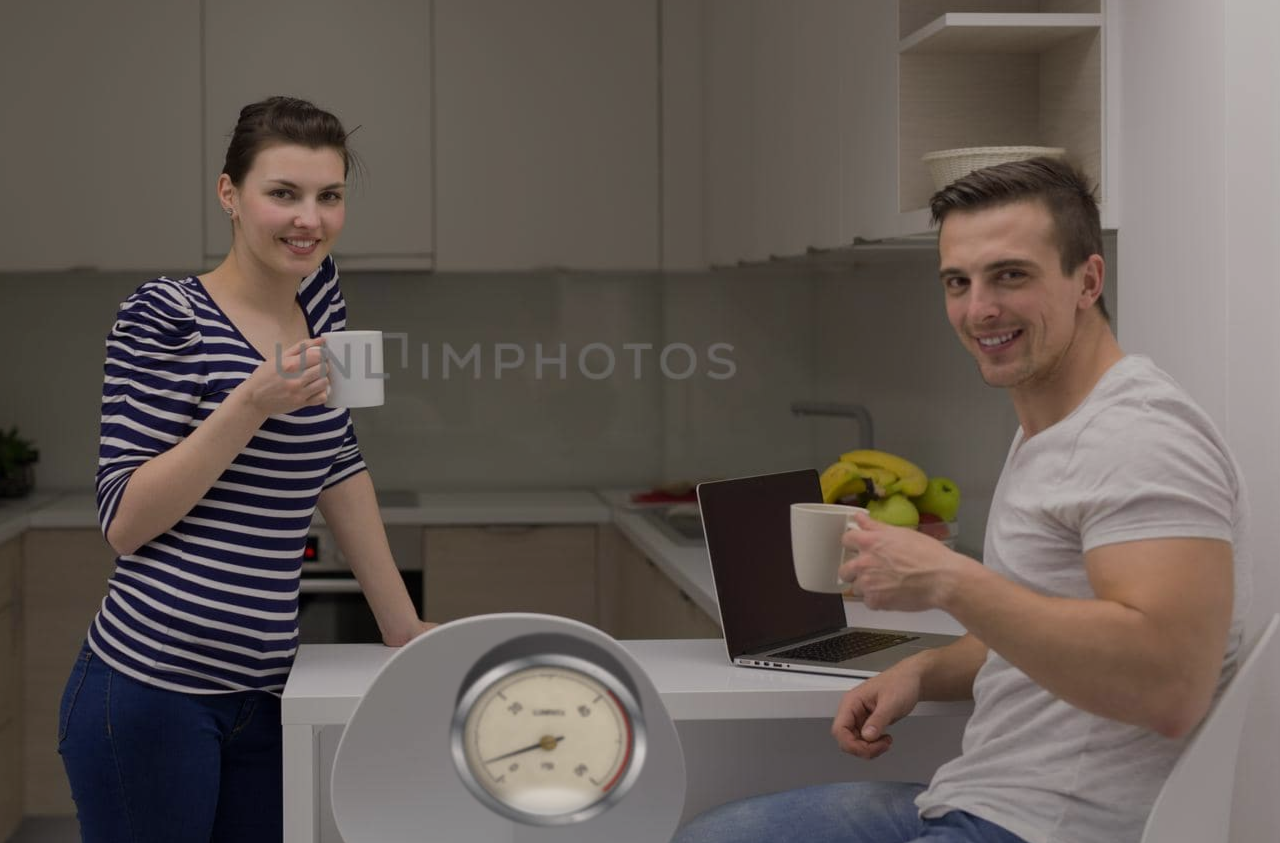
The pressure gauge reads 5 psi
